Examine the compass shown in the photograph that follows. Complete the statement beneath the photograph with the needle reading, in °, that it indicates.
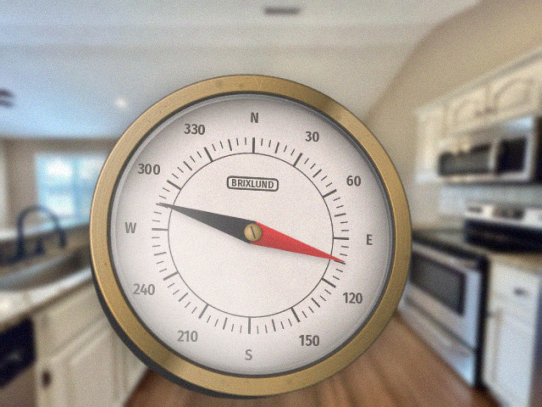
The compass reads 105 °
